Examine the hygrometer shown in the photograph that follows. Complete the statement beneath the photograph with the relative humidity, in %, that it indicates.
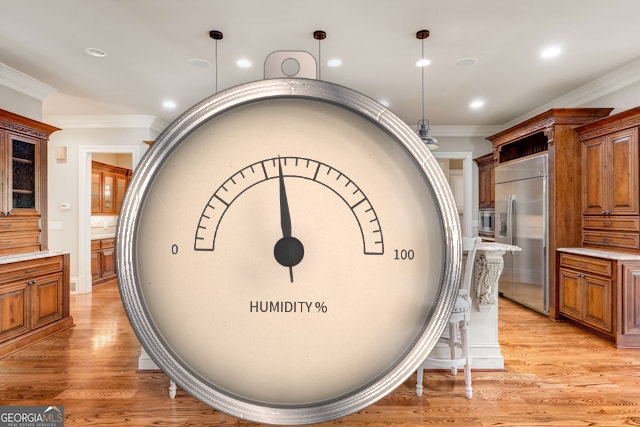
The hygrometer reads 46 %
